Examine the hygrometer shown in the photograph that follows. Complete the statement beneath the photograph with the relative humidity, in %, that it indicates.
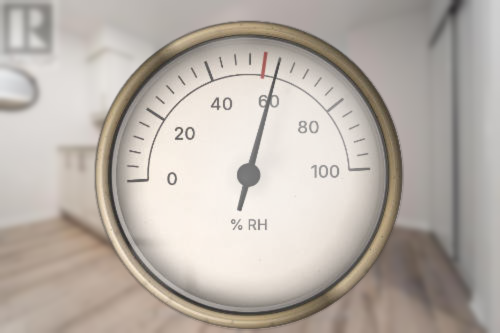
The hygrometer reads 60 %
